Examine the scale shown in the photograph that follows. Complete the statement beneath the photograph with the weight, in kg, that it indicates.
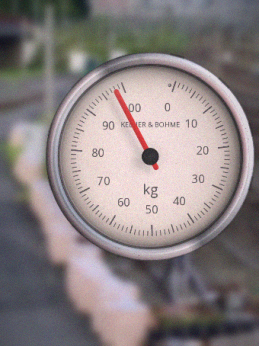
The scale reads 98 kg
